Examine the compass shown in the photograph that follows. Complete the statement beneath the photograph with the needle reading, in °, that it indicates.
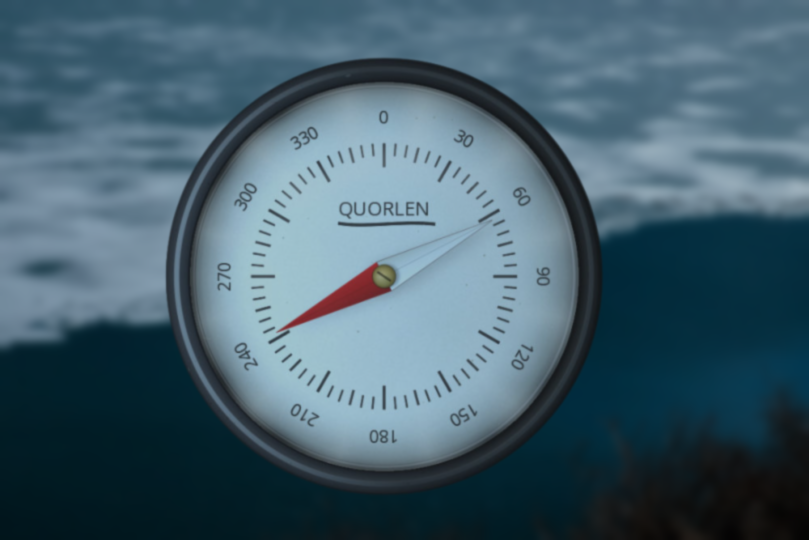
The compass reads 242.5 °
